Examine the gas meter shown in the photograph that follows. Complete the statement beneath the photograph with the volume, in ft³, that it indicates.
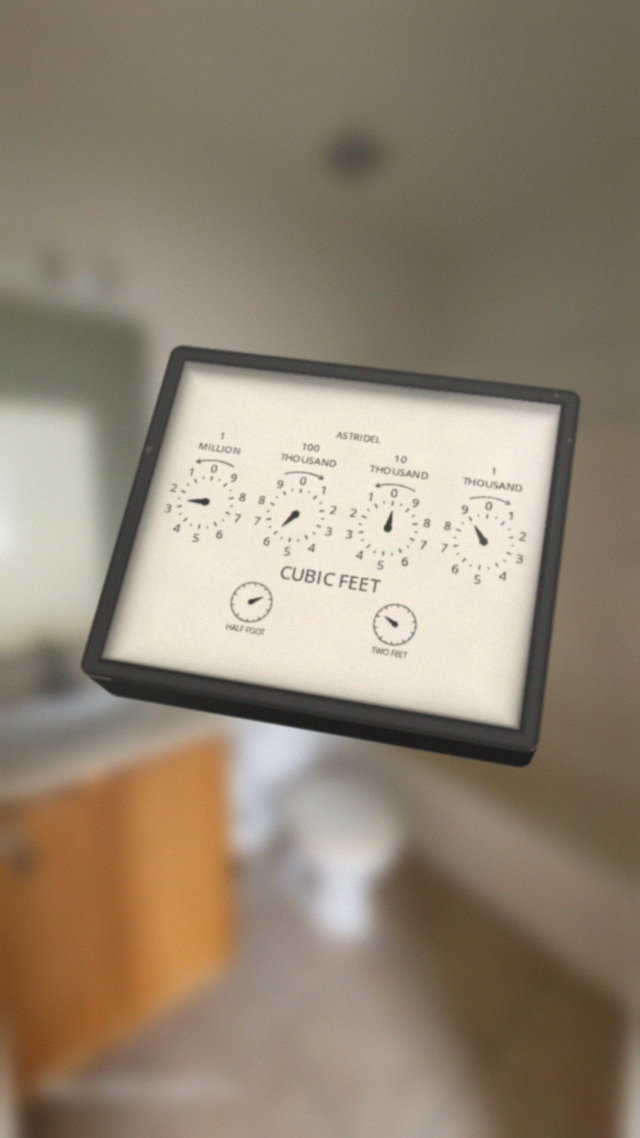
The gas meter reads 259900 ft³
